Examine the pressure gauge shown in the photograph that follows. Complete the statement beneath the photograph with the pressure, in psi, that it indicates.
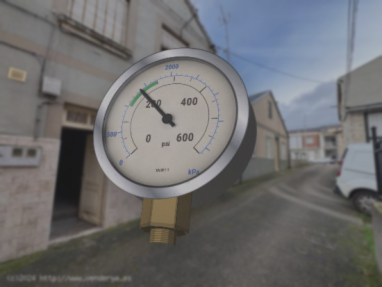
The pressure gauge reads 200 psi
